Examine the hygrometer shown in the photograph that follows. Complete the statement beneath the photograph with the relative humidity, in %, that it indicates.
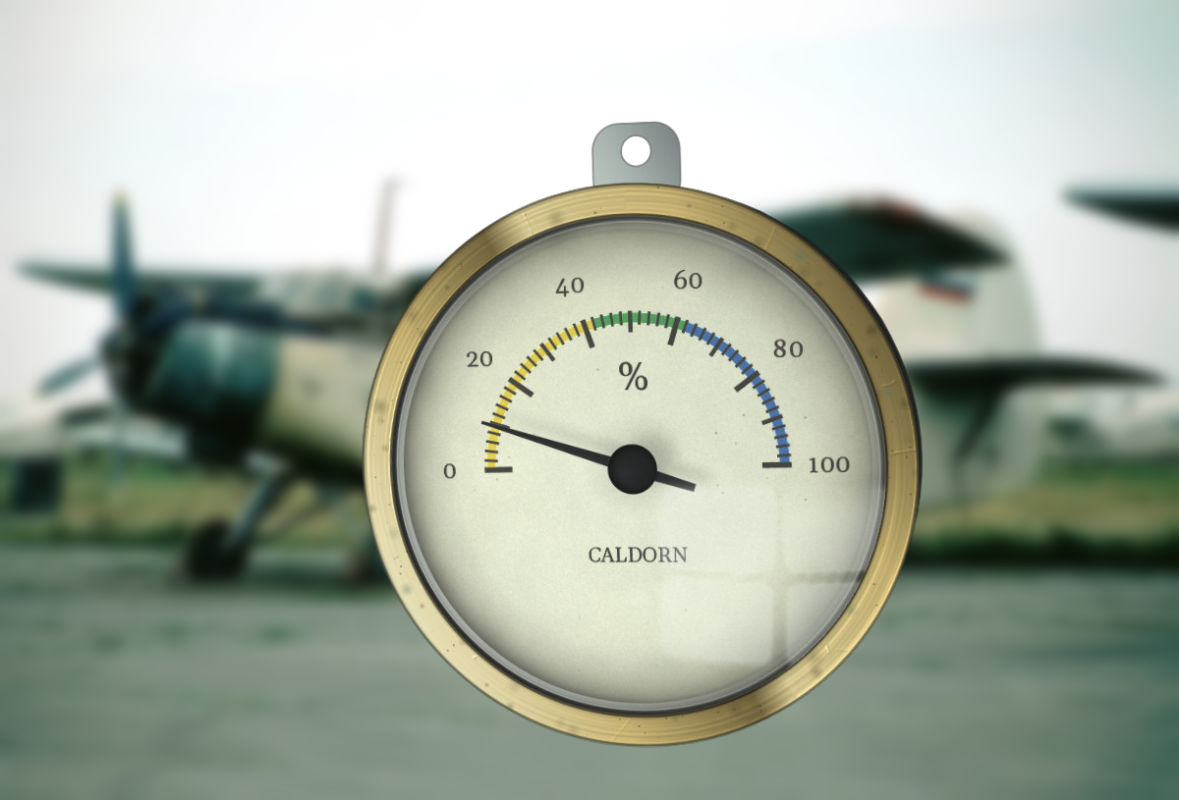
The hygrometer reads 10 %
